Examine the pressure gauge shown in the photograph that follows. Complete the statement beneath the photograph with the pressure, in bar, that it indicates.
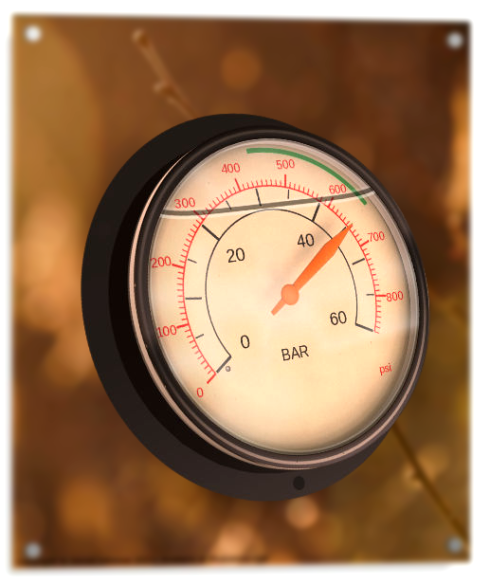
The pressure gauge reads 45 bar
